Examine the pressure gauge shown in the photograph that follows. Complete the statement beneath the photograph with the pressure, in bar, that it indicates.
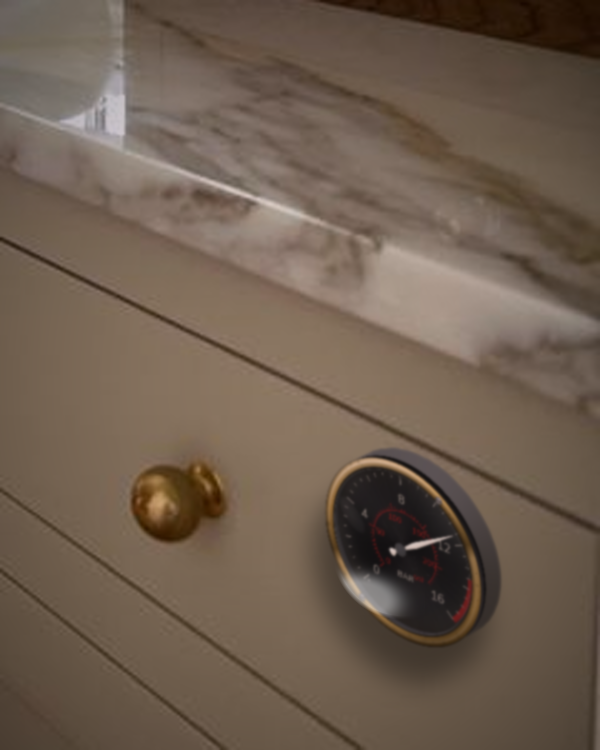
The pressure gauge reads 11.5 bar
